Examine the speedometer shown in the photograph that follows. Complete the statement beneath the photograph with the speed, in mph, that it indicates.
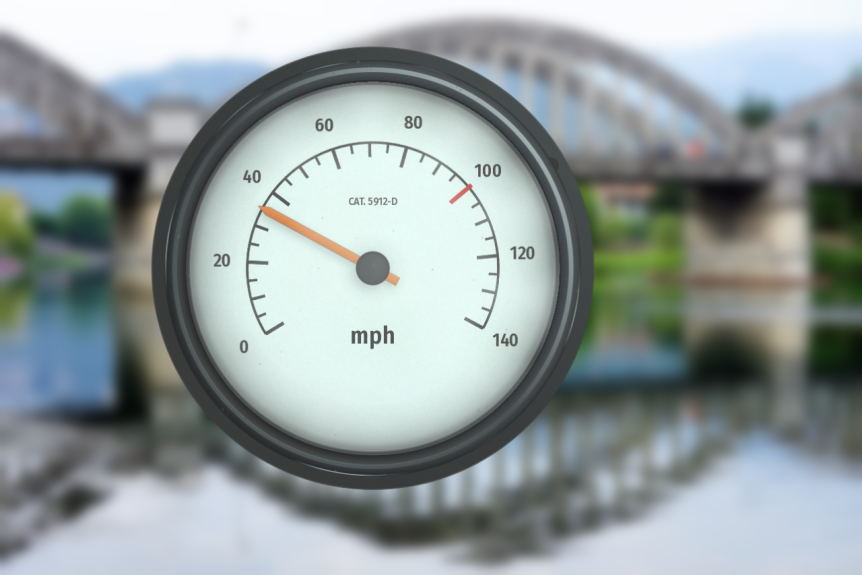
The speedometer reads 35 mph
